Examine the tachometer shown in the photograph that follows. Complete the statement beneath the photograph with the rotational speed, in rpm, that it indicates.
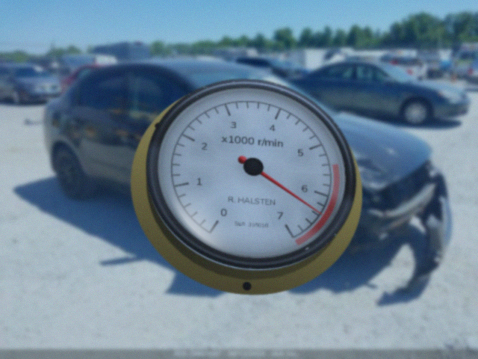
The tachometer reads 6400 rpm
